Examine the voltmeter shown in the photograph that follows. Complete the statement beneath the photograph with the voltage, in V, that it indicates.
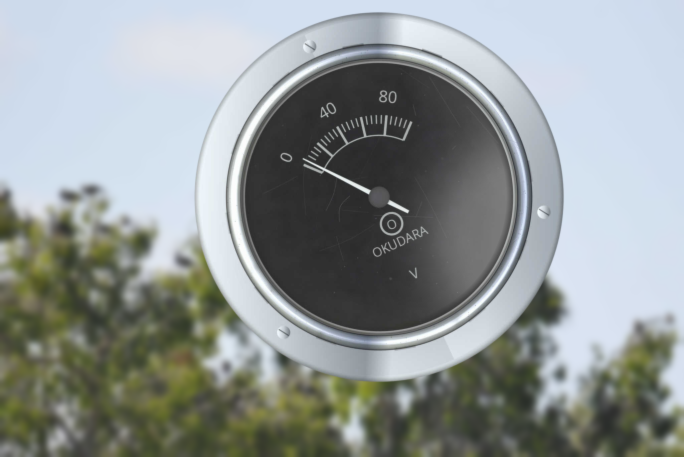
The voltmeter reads 4 V
